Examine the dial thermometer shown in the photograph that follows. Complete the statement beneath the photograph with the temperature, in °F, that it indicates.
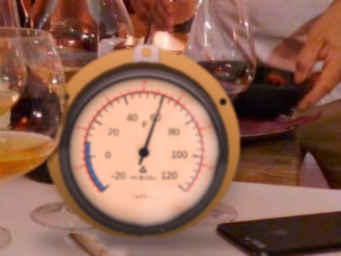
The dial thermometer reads 60 °F
